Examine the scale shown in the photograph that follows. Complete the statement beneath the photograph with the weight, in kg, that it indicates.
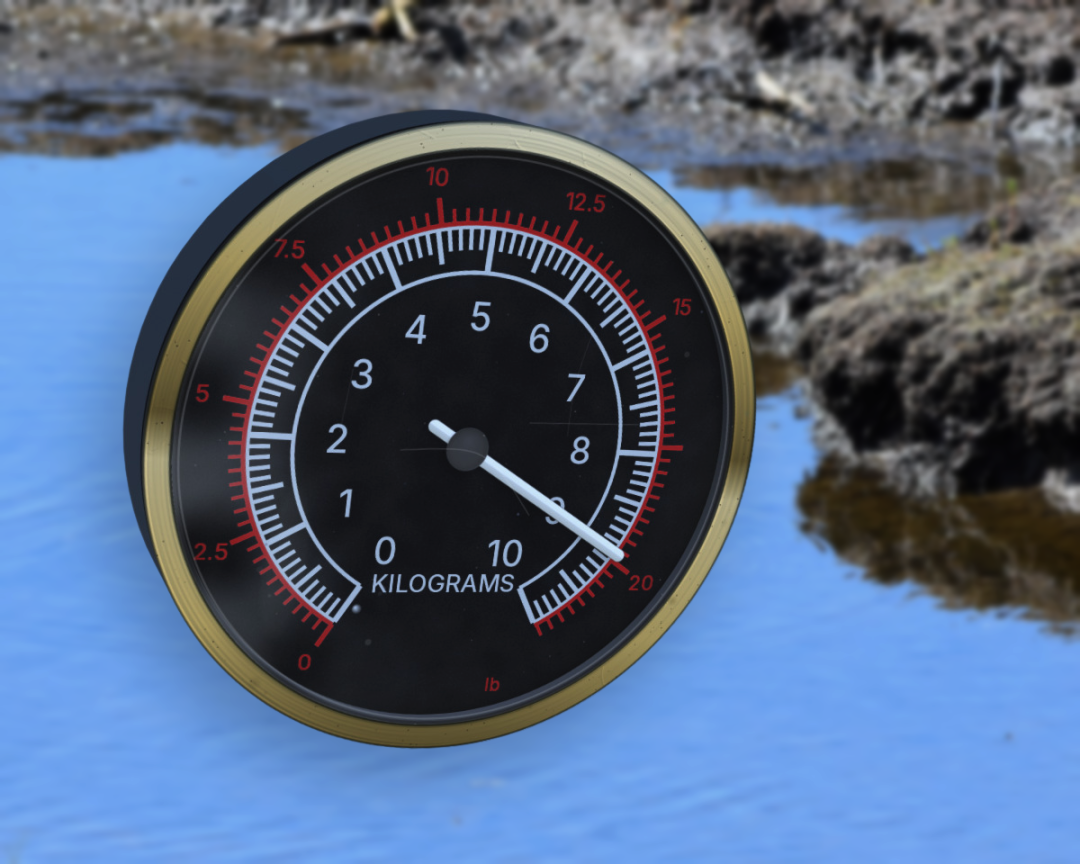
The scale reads 9 kg
